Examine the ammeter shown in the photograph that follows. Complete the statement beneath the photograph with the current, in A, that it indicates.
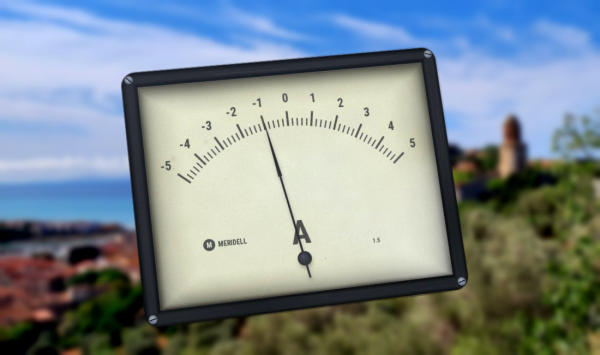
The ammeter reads -1 A
